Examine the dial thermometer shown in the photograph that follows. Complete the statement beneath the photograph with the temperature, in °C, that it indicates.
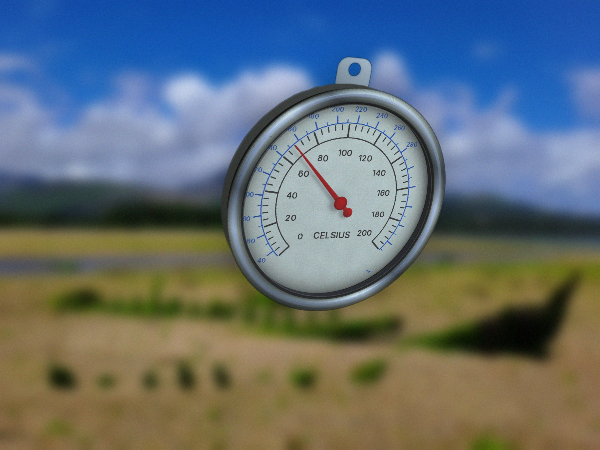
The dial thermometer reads 68 °C
